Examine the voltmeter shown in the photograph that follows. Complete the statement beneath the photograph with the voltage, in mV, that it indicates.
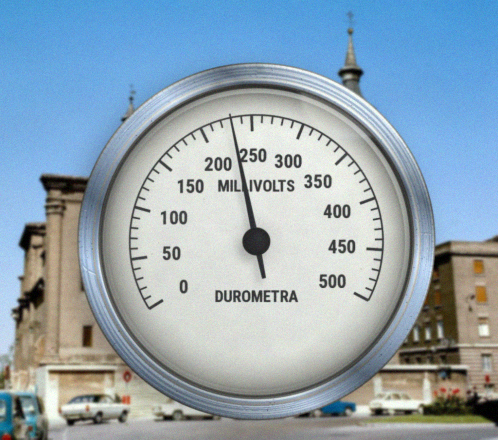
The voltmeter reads 230 mV
